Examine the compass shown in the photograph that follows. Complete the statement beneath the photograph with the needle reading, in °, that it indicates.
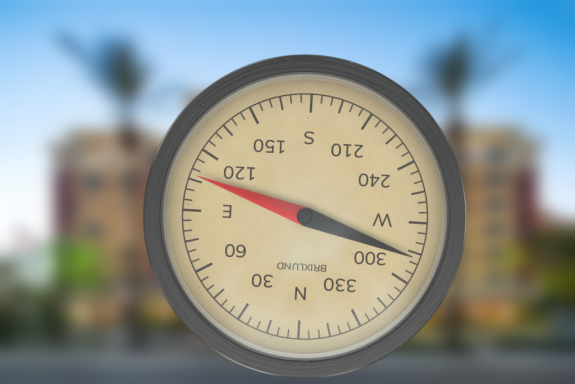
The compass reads 107.5 °
